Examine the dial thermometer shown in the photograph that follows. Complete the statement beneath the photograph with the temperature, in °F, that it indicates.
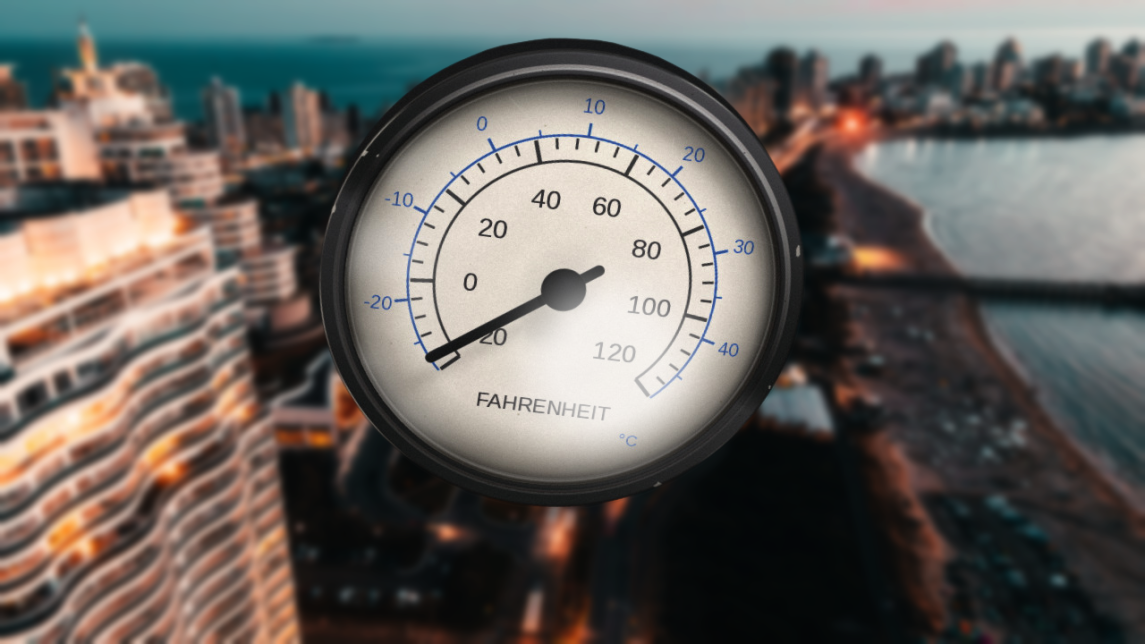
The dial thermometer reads -16 °F
